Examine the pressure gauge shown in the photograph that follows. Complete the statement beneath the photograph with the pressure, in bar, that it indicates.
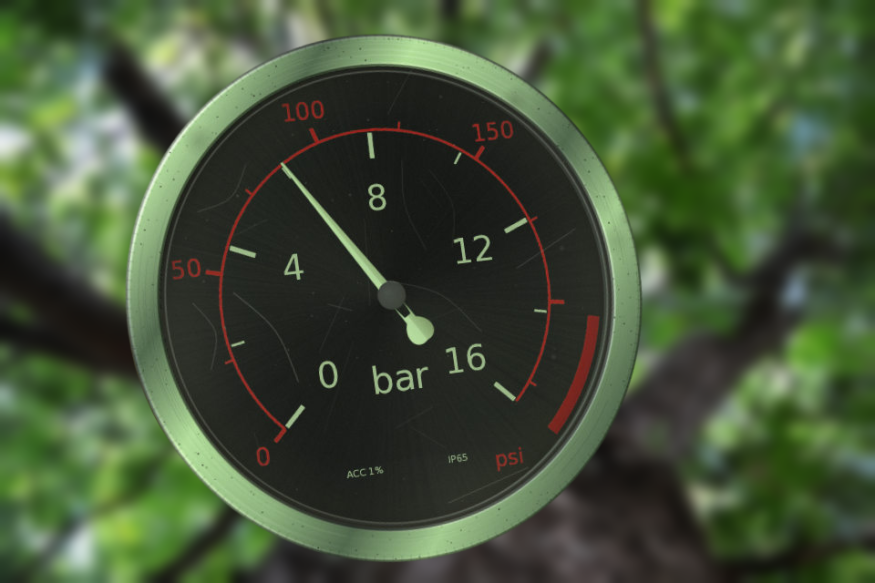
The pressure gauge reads 6 bar
